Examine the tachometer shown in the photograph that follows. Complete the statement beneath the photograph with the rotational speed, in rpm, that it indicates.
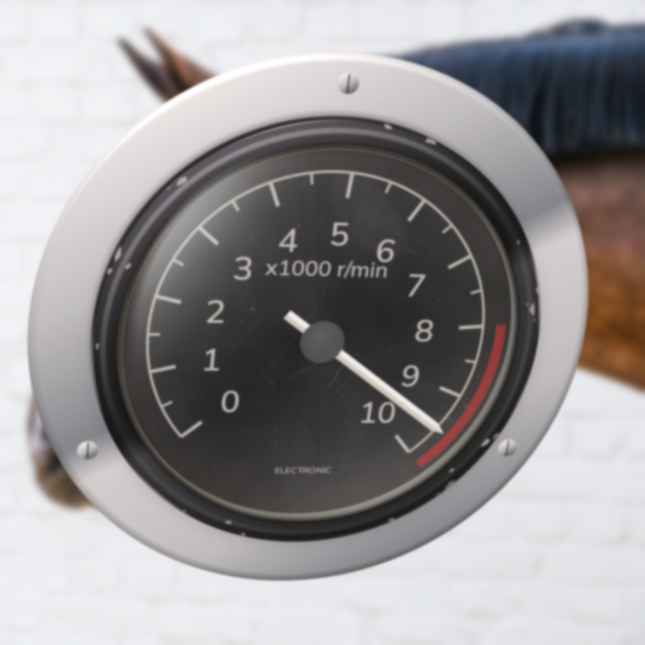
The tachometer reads 9500 rpm
